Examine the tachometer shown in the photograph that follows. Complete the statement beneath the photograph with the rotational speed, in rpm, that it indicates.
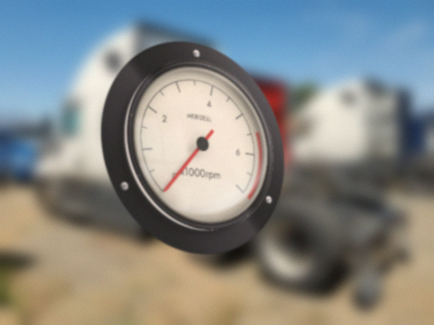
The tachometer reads 0 rpm
